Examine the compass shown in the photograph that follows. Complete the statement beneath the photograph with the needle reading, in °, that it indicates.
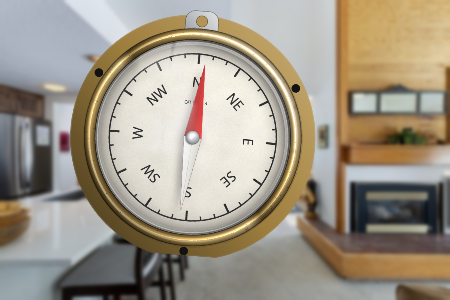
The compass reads 5 °
